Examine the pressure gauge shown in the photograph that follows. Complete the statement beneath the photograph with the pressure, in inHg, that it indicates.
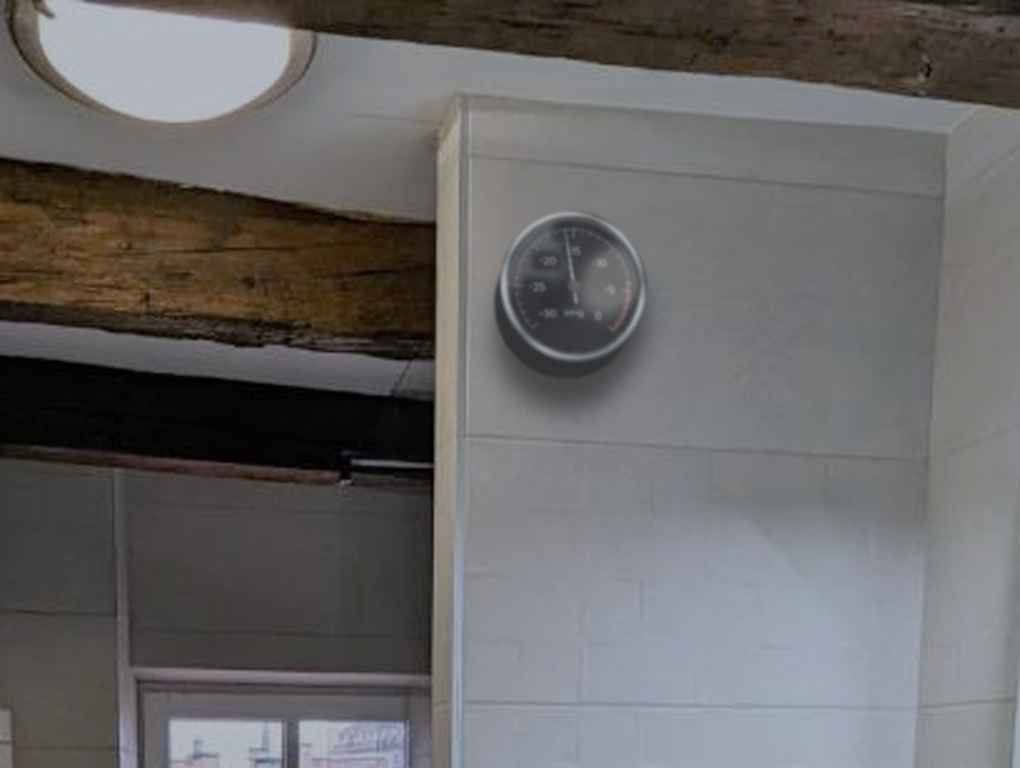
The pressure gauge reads -16 inHg
